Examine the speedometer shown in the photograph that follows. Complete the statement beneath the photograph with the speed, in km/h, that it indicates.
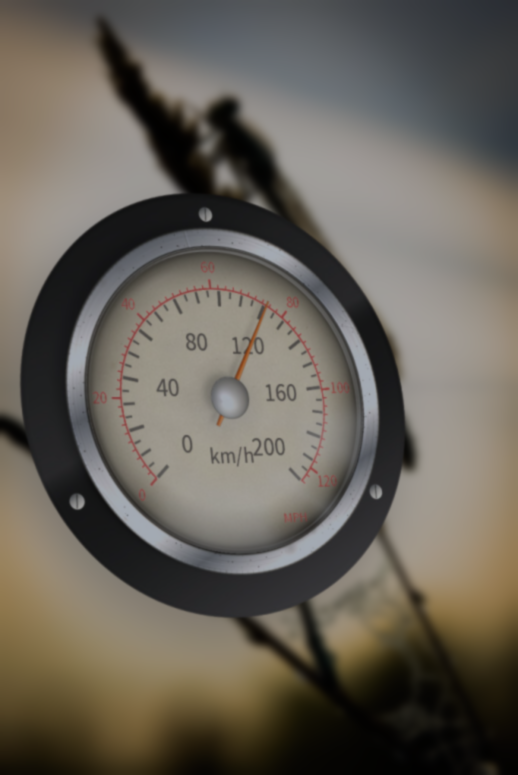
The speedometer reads 120 km/h
